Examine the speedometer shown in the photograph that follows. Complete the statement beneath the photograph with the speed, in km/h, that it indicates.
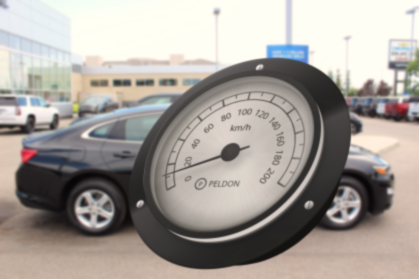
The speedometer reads 10 km/h
